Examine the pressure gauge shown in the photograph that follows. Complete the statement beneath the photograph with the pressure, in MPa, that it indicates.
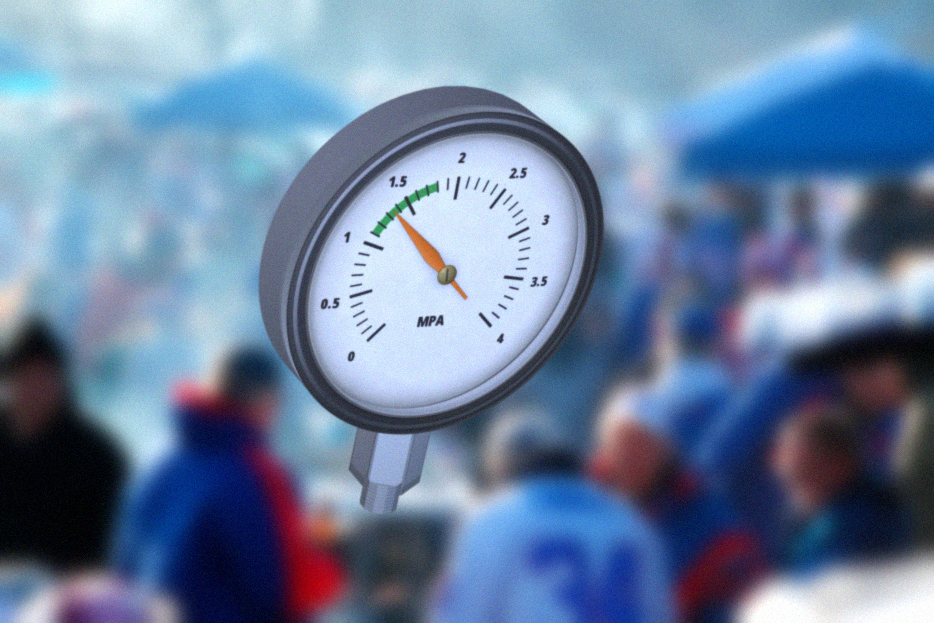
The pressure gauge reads 1.35 MPa
